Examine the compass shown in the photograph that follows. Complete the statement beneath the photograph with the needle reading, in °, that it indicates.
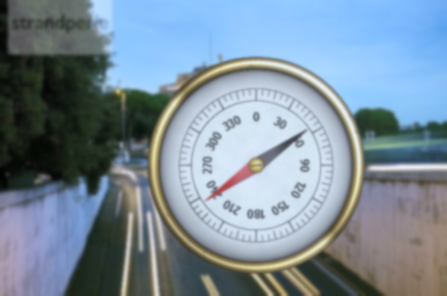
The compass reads 235 °
